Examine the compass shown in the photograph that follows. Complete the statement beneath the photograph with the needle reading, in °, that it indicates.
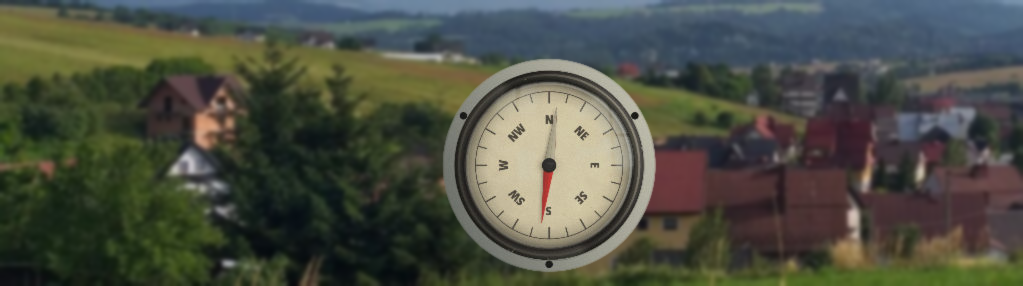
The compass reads 187.5 °
